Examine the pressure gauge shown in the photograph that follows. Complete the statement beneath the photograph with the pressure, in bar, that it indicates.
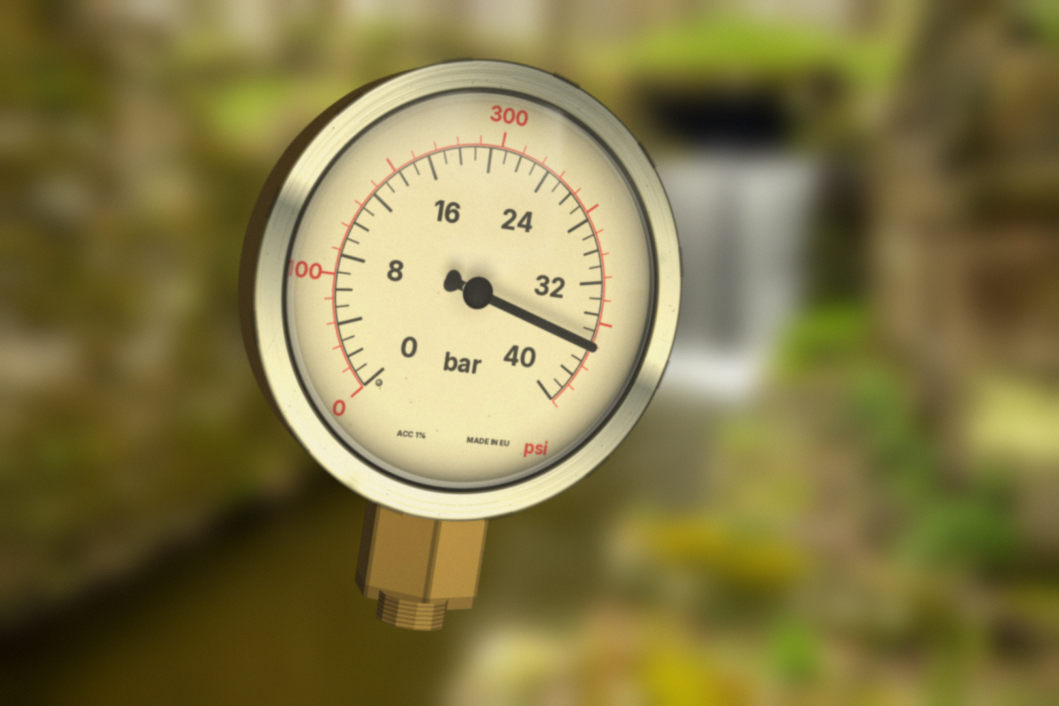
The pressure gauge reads 36 bar
